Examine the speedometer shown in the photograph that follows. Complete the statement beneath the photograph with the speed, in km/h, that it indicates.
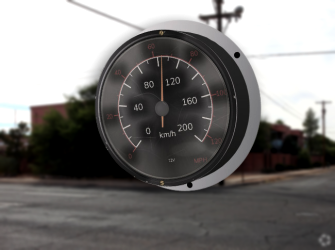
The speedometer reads 105 km/h
